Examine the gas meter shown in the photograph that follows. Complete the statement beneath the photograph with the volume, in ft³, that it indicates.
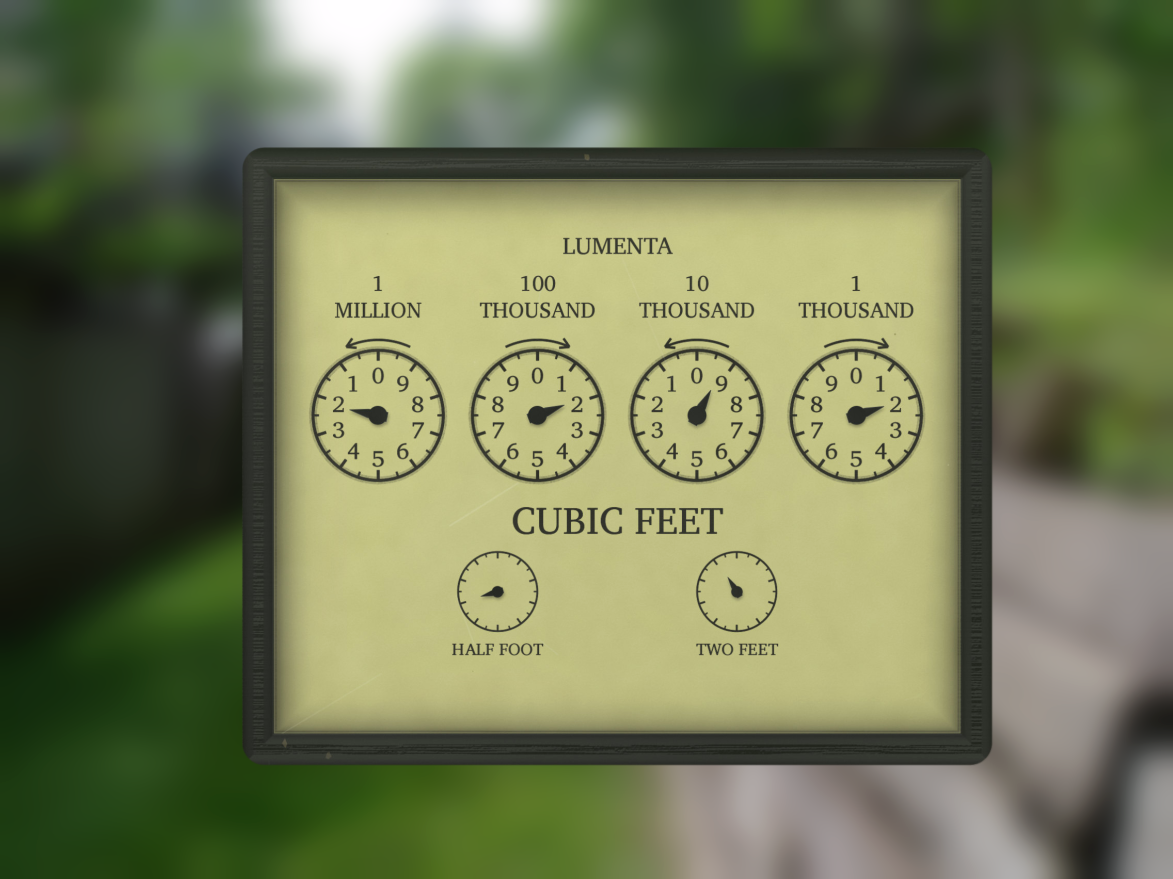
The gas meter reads 219200 ft³
